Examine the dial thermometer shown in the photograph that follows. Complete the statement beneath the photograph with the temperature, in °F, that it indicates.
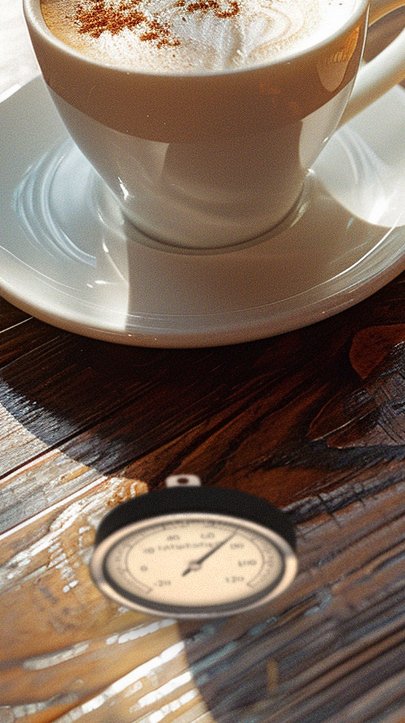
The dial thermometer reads 70 °F
